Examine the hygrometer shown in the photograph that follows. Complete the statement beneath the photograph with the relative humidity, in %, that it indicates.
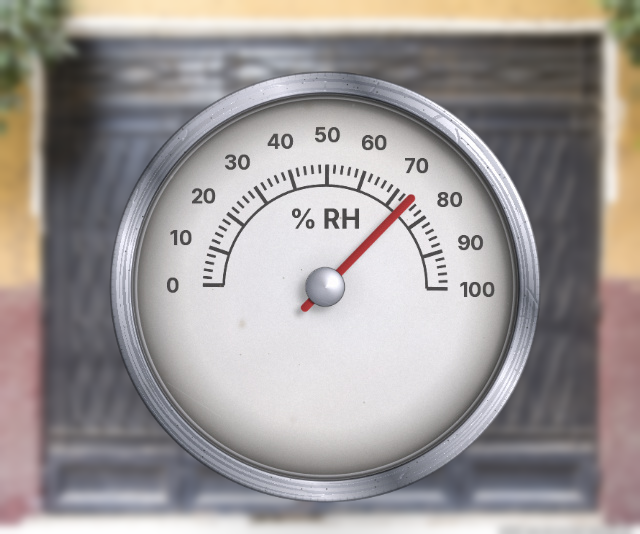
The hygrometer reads 74 %
